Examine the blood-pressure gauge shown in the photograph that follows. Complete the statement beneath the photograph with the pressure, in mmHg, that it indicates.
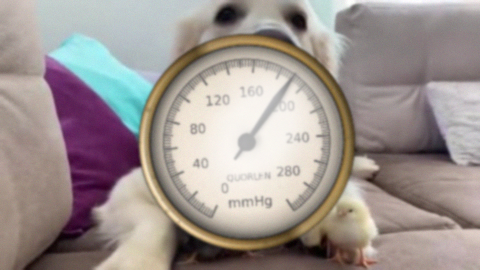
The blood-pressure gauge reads 190 mmHg
